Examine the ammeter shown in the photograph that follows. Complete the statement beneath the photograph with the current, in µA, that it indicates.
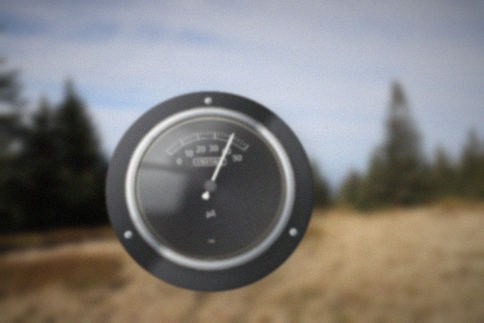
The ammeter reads 40 µA
